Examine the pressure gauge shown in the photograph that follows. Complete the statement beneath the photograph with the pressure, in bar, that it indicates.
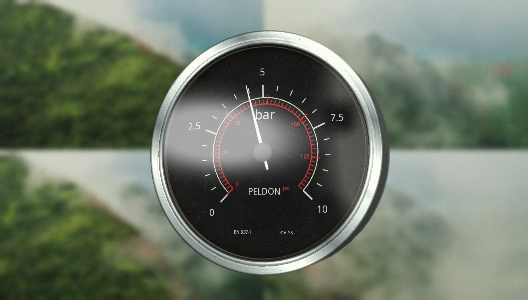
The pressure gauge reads 4.5 bar
